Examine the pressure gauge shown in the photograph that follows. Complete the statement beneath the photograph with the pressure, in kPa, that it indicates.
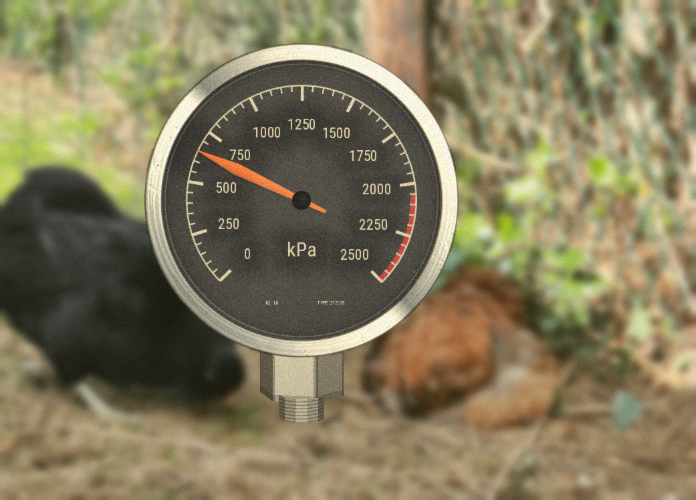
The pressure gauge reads 650 kPa
